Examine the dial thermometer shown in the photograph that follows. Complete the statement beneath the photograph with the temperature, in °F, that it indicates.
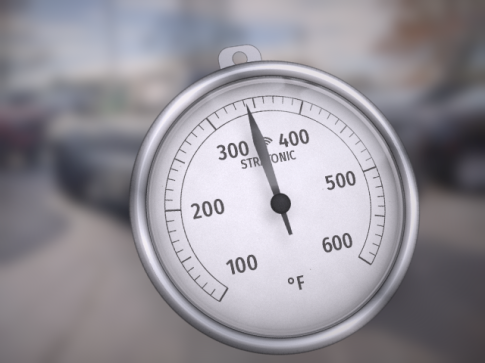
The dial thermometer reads 340 °F
